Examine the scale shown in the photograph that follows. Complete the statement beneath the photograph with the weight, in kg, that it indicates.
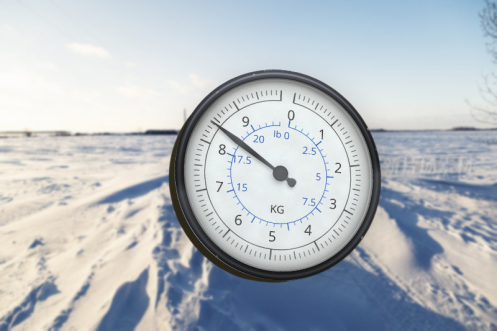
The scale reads 8.4 kg
